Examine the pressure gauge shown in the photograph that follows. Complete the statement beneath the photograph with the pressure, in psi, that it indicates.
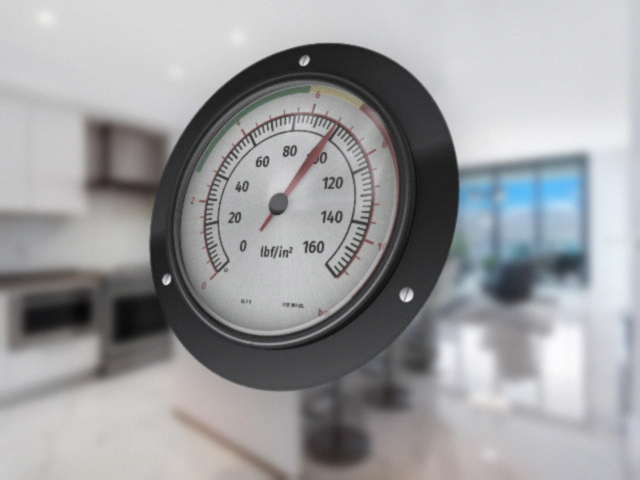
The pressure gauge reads 100 psi
